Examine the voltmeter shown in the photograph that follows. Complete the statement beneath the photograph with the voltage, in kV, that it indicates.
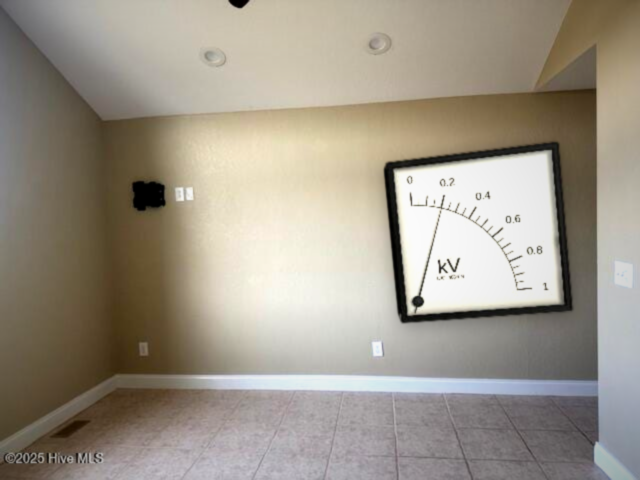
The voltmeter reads 0.2 kV
